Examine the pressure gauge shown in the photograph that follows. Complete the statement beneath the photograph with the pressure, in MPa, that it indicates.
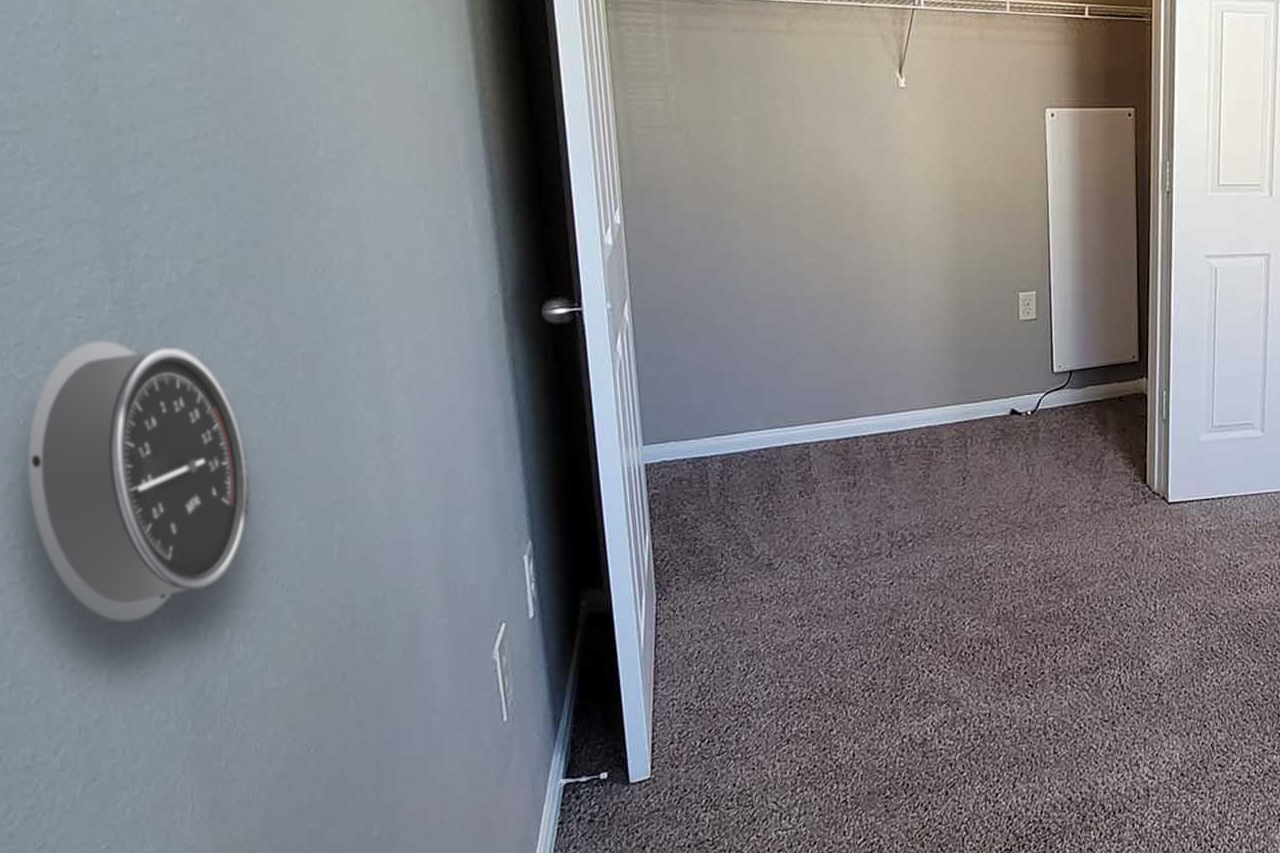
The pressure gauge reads 0.8 MPa
